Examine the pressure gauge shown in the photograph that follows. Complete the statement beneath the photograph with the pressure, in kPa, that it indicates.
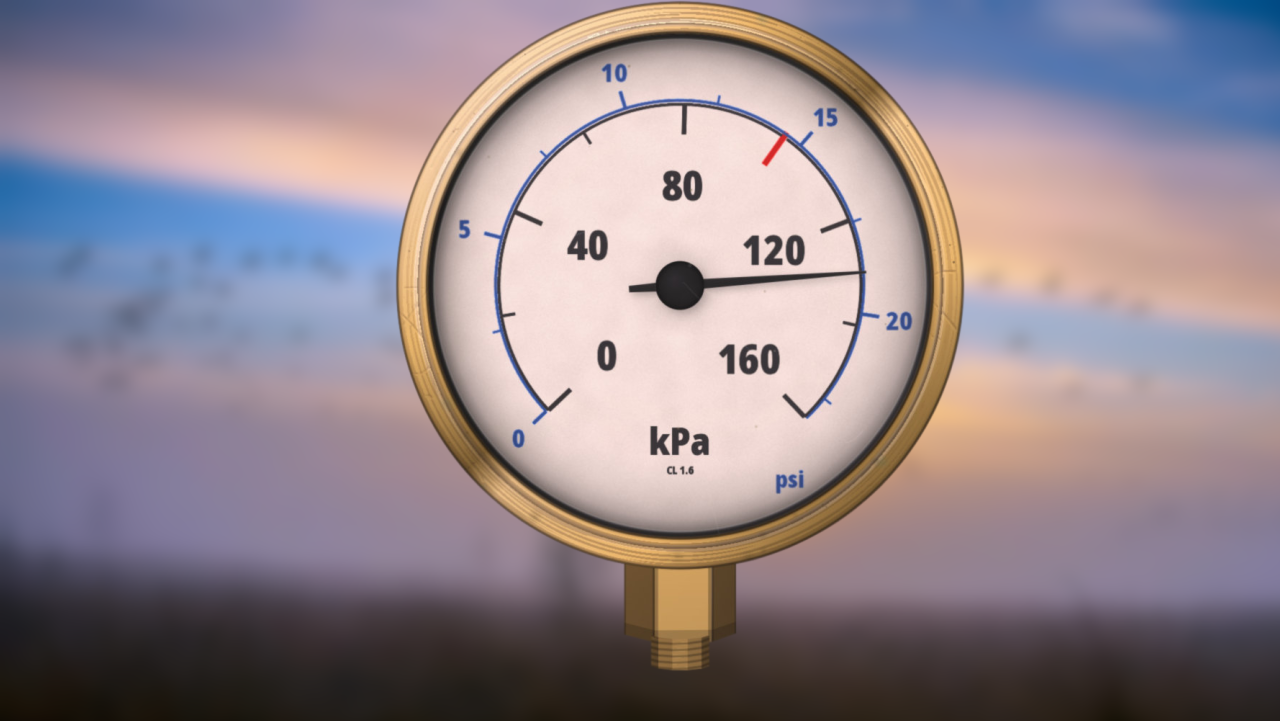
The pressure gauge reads 130 kPa
